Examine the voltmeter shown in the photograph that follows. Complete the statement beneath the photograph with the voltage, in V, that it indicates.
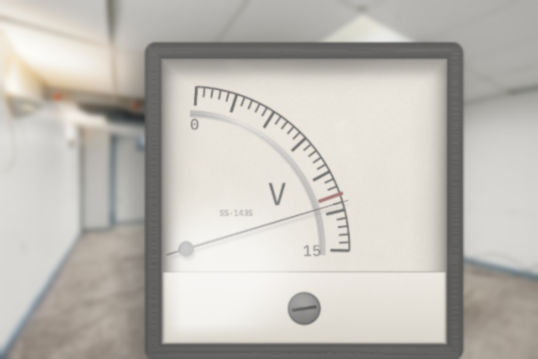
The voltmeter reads 12 V
